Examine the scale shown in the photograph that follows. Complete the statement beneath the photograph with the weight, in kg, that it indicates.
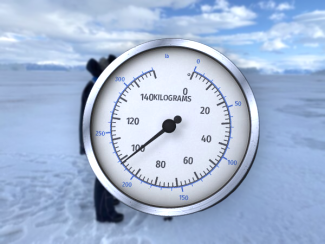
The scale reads 98 kg
